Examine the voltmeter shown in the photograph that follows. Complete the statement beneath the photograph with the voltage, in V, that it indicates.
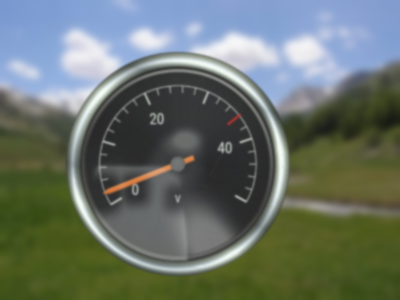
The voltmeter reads 2 V
